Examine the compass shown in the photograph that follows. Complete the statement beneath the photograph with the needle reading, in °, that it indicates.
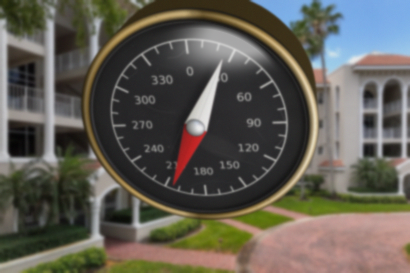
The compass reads 205 °
